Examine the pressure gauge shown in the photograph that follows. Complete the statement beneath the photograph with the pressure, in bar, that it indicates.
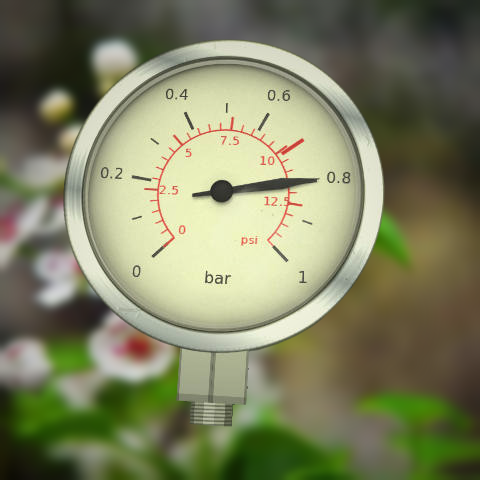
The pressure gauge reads 0.8 bar
